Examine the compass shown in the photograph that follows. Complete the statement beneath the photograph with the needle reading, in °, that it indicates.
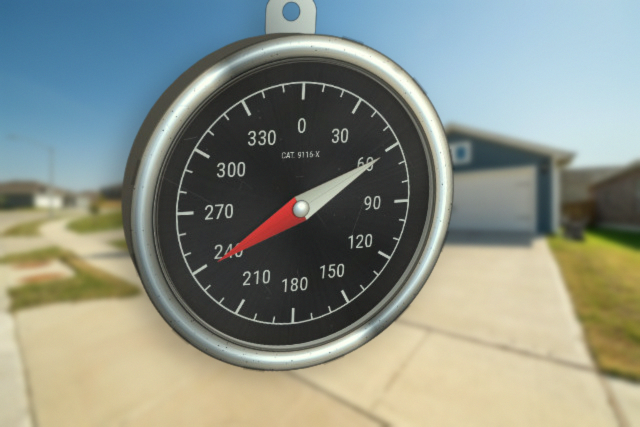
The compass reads 240 °
